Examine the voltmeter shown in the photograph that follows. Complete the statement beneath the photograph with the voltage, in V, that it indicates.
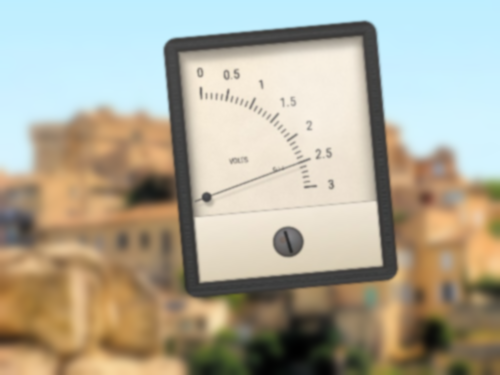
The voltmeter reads 2.5 V
